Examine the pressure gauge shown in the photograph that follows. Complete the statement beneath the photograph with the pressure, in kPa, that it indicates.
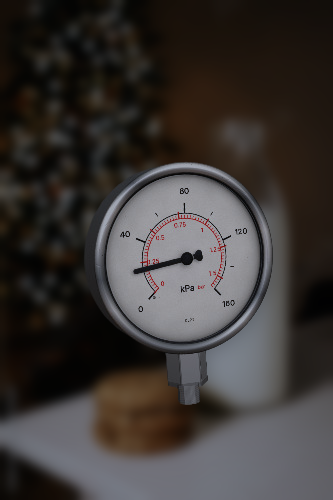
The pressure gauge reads 20 kPa
